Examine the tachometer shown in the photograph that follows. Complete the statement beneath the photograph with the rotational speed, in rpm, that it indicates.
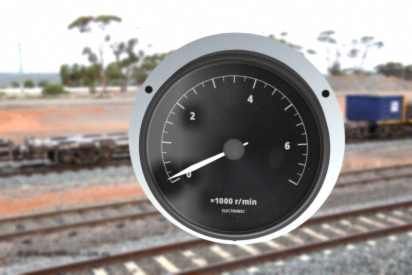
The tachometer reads 125 rpm
